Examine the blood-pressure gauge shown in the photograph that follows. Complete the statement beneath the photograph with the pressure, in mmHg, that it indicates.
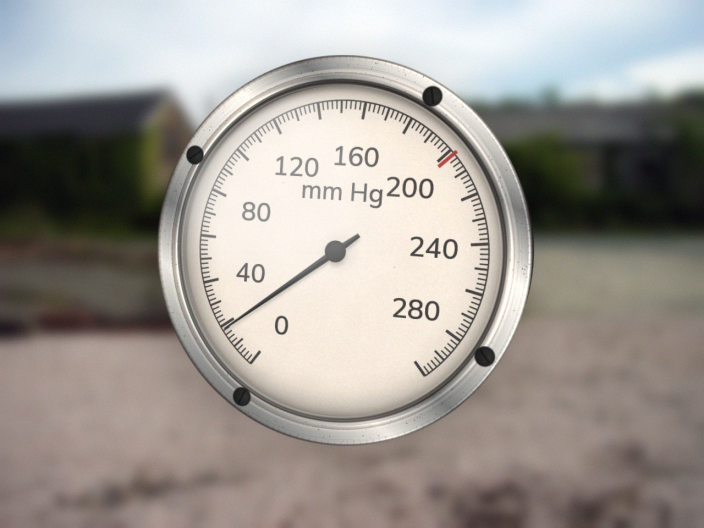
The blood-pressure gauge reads 18 mmHg
